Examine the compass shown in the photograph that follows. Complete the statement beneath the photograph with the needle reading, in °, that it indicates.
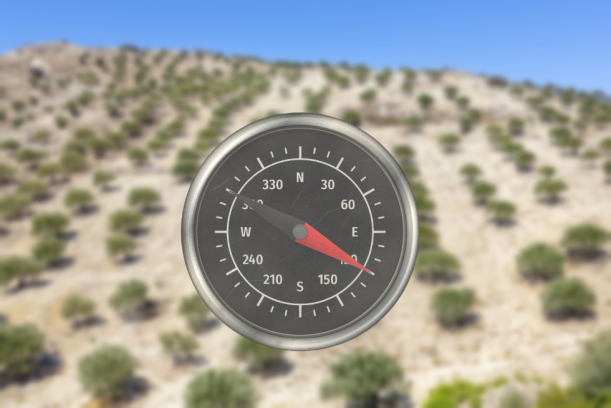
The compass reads 120 °
